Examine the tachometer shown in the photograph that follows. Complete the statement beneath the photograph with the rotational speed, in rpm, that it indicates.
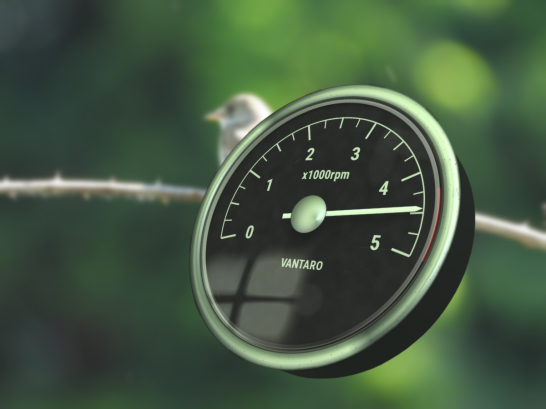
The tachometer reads 4500 rpm
